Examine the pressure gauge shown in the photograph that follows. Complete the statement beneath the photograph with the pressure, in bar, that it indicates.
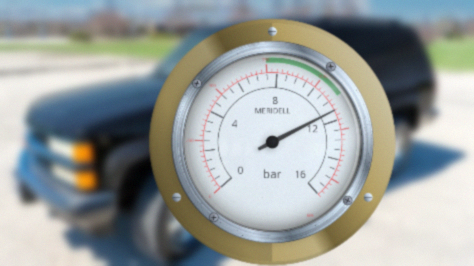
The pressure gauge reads 11.5 bar
